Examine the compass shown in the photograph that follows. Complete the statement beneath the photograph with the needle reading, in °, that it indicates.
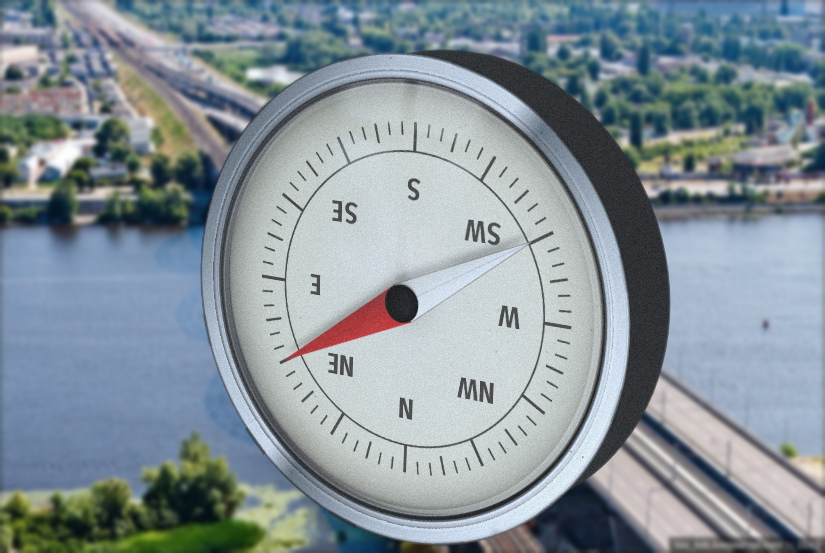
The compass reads 60 °
